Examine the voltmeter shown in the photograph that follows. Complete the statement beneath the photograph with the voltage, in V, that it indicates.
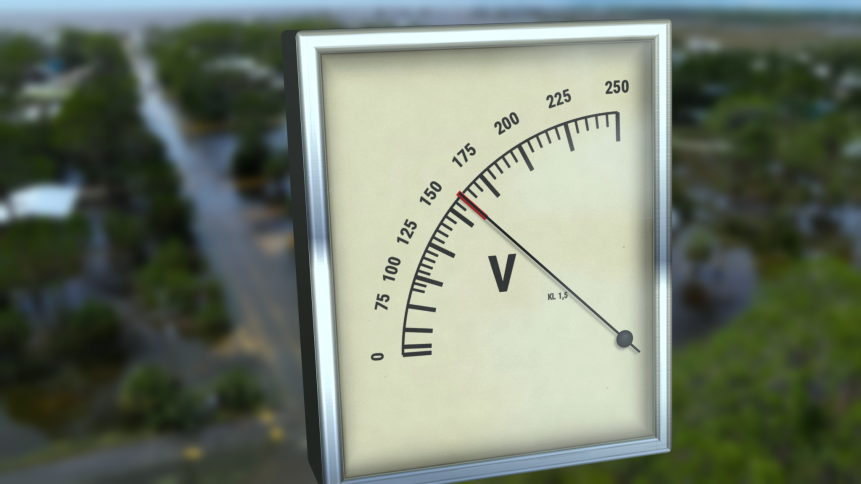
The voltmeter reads 160 V
